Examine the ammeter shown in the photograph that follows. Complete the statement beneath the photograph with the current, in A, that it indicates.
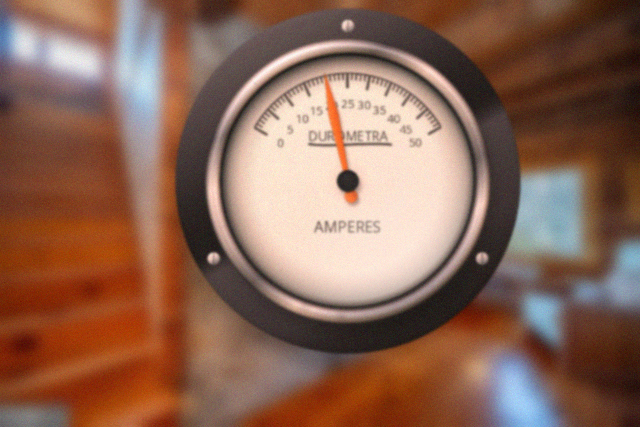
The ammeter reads 20 A
